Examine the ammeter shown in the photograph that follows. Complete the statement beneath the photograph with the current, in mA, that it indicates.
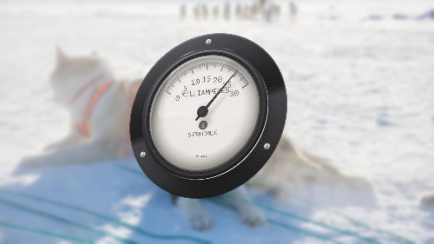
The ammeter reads 25 mA
